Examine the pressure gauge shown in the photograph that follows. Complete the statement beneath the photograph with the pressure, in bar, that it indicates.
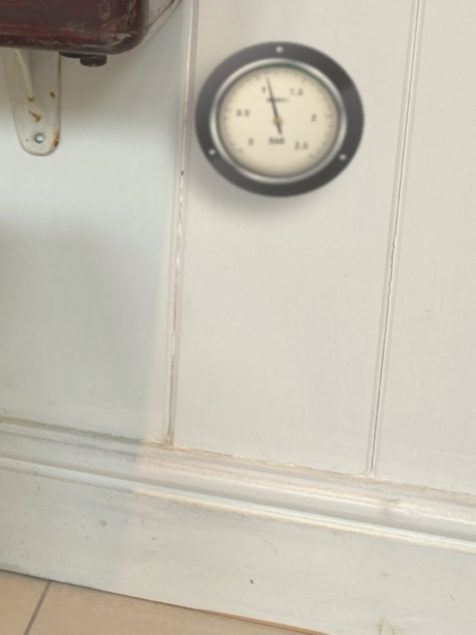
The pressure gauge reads 1.1 bar
